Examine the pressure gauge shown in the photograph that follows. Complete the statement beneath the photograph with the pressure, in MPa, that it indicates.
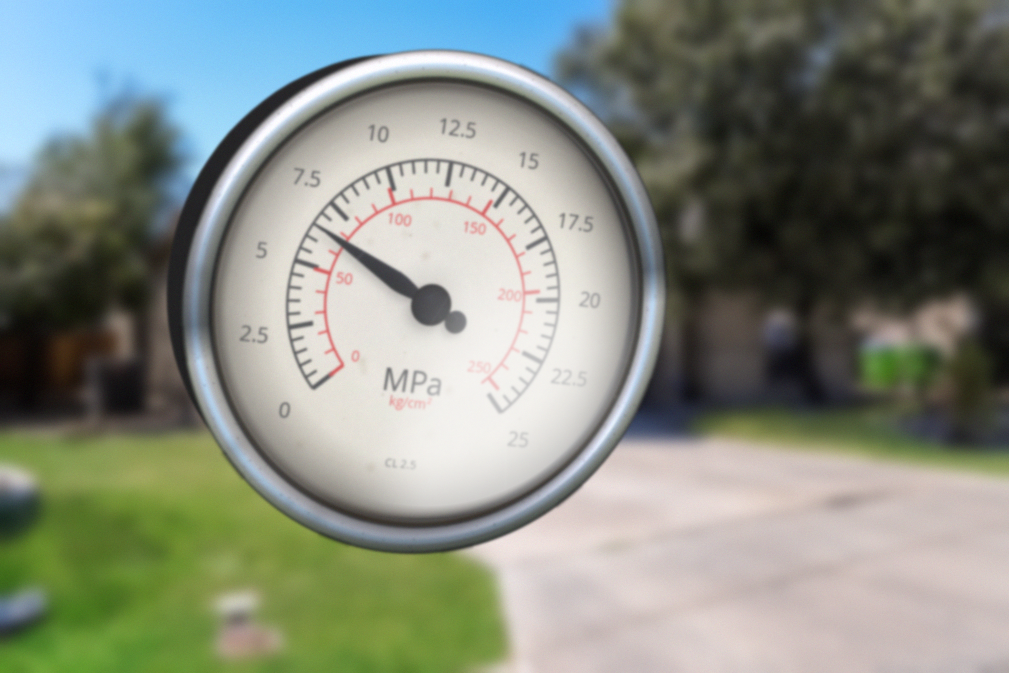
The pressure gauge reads 6.5 MPa
